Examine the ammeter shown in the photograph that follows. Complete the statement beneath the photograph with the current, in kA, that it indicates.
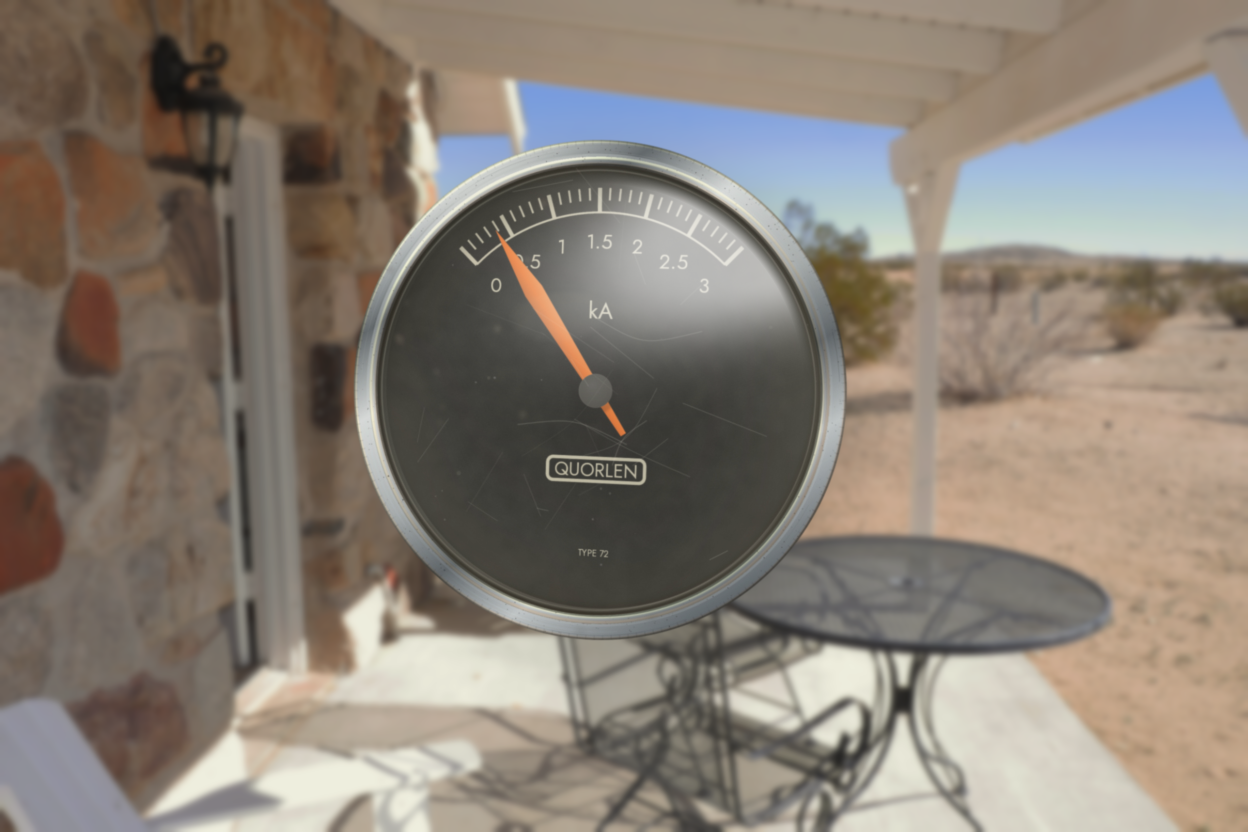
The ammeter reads 0.4 kA
